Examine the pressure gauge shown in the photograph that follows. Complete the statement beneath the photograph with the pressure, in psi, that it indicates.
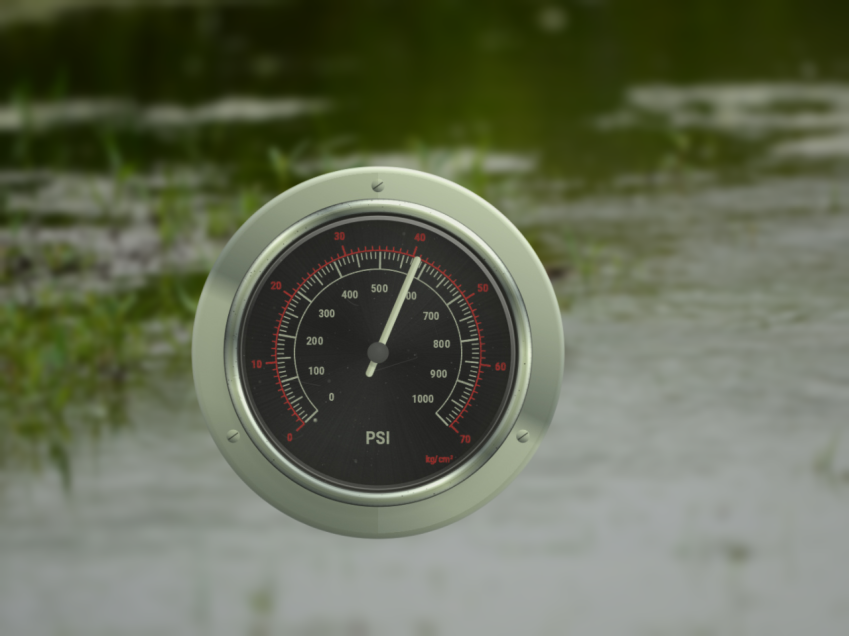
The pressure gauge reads 580 psi
